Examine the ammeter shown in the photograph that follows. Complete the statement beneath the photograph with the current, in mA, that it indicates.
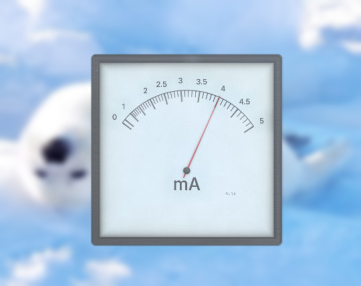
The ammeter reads 4 mA
